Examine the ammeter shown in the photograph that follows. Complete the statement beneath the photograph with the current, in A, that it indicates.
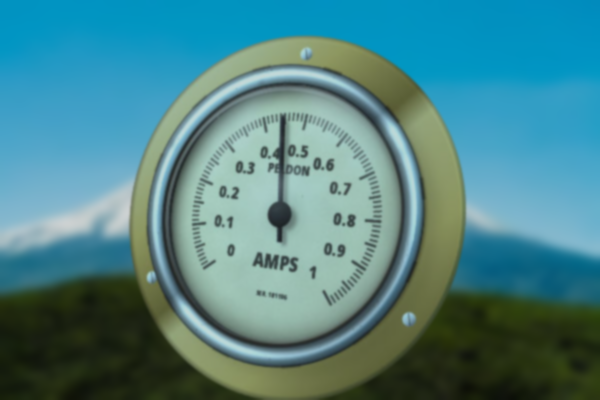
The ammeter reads 0.45 A
